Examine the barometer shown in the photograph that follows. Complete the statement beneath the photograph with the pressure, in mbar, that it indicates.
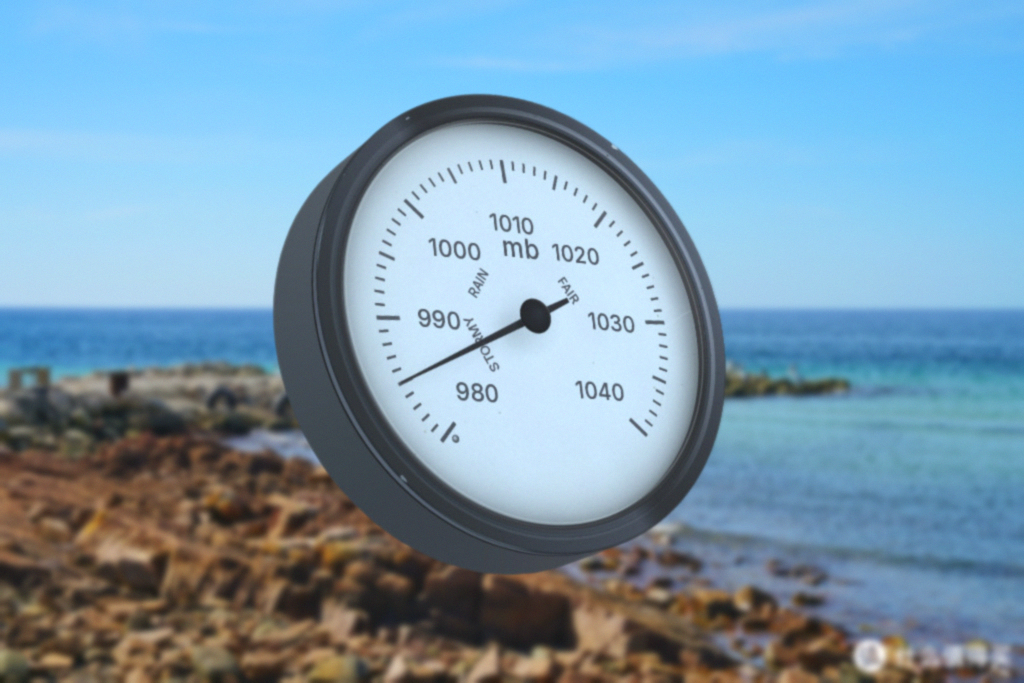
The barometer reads 985 mbar
